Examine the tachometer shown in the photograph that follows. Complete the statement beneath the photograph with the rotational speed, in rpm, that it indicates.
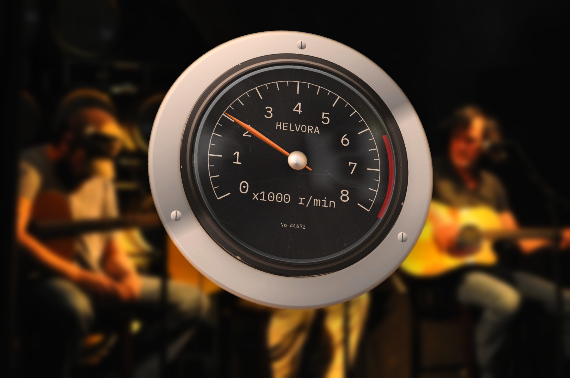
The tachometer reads 2000 rpm
